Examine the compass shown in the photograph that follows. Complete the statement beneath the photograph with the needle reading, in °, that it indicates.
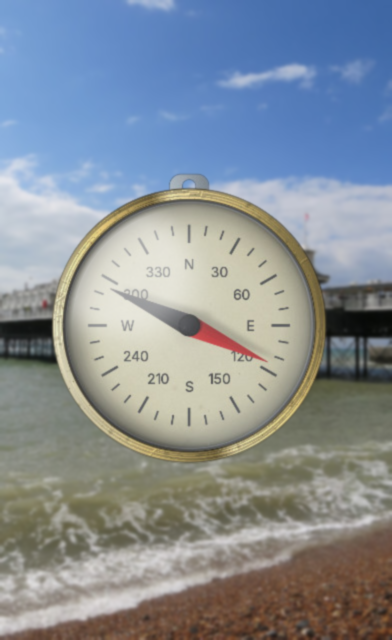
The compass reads 115 °
